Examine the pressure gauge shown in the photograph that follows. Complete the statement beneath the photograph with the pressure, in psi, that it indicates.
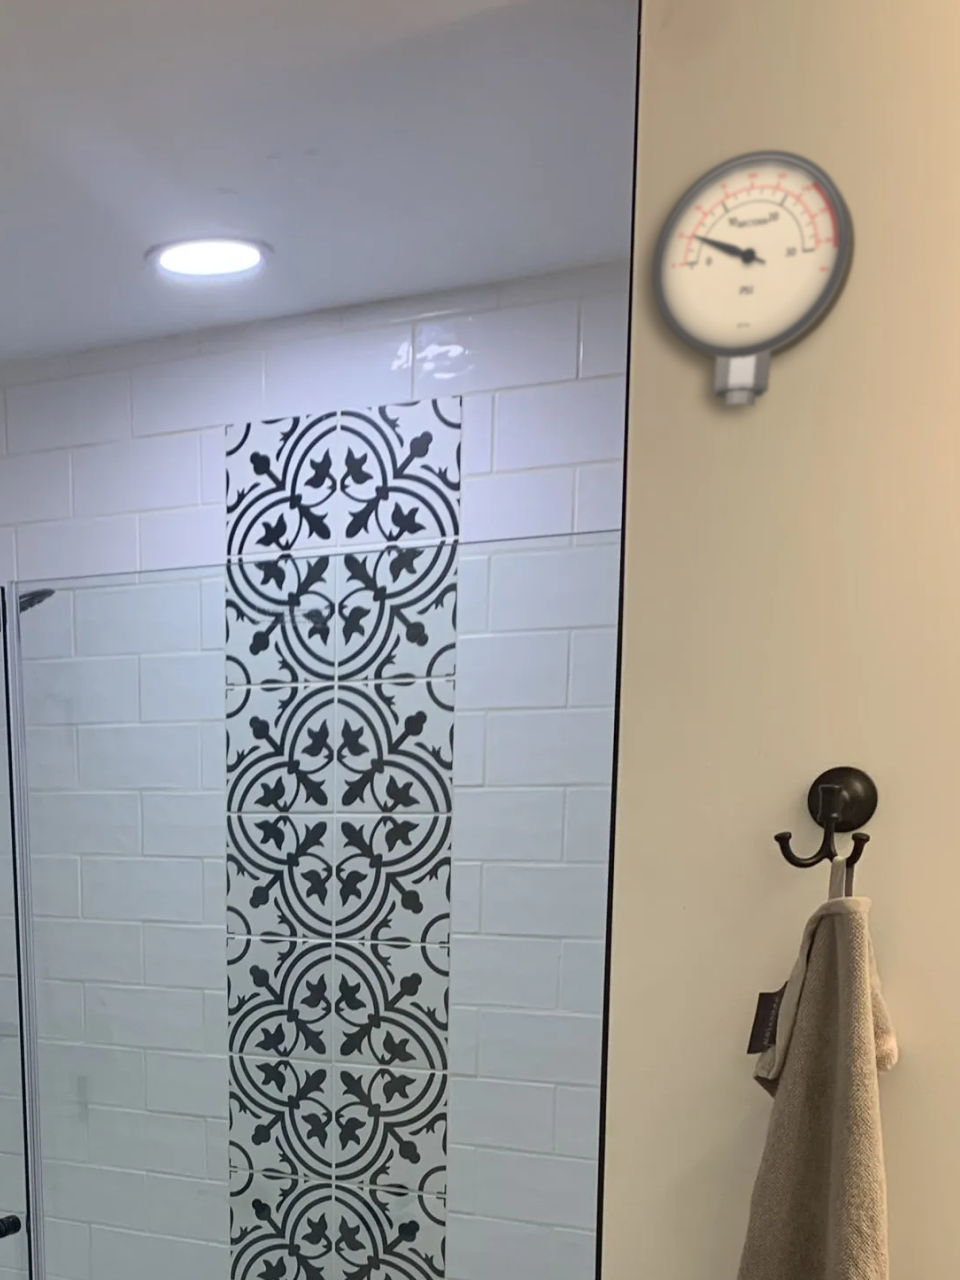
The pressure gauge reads 4 psi
